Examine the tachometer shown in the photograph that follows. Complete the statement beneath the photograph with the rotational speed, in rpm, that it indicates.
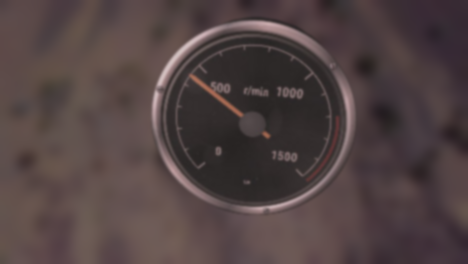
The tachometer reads 450 rpm
